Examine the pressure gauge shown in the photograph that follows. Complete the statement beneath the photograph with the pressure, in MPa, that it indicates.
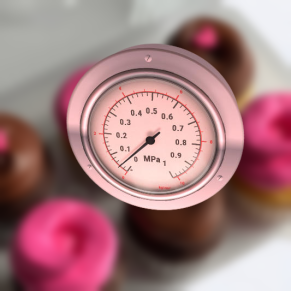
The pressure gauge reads 0.04 MPa
